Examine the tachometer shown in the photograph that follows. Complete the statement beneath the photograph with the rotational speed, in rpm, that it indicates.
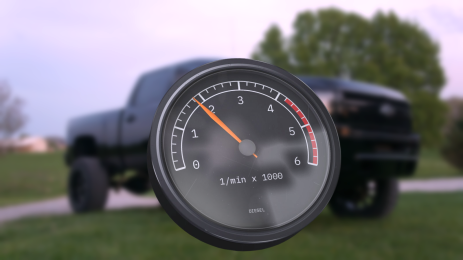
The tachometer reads 1800 rpm
